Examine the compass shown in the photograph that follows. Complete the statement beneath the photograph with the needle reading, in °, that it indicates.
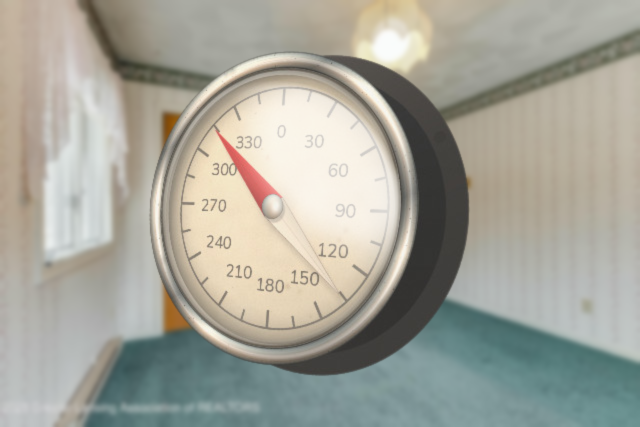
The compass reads 315 °
